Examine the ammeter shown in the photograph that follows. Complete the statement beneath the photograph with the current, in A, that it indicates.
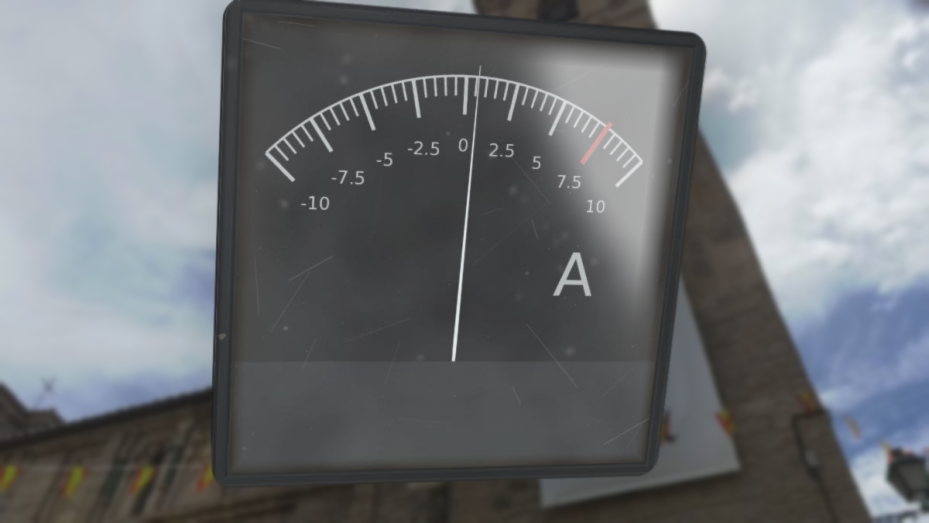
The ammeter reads 0.5 A
